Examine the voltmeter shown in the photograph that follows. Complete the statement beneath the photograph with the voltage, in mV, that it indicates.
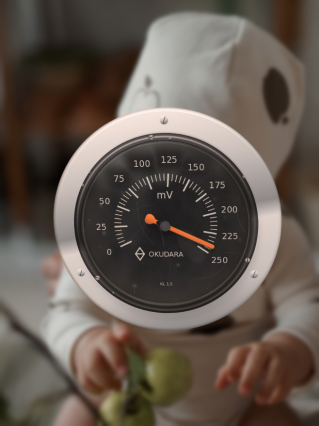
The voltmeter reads 240 mV
